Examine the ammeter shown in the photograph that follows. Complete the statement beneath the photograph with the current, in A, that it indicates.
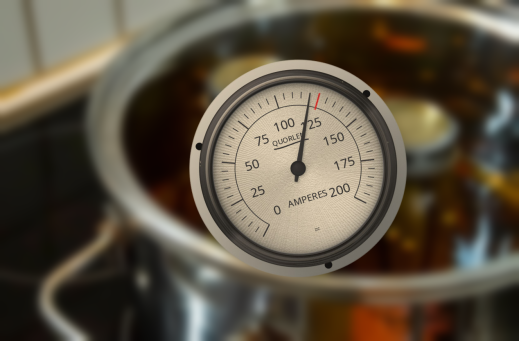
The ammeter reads 120 A
